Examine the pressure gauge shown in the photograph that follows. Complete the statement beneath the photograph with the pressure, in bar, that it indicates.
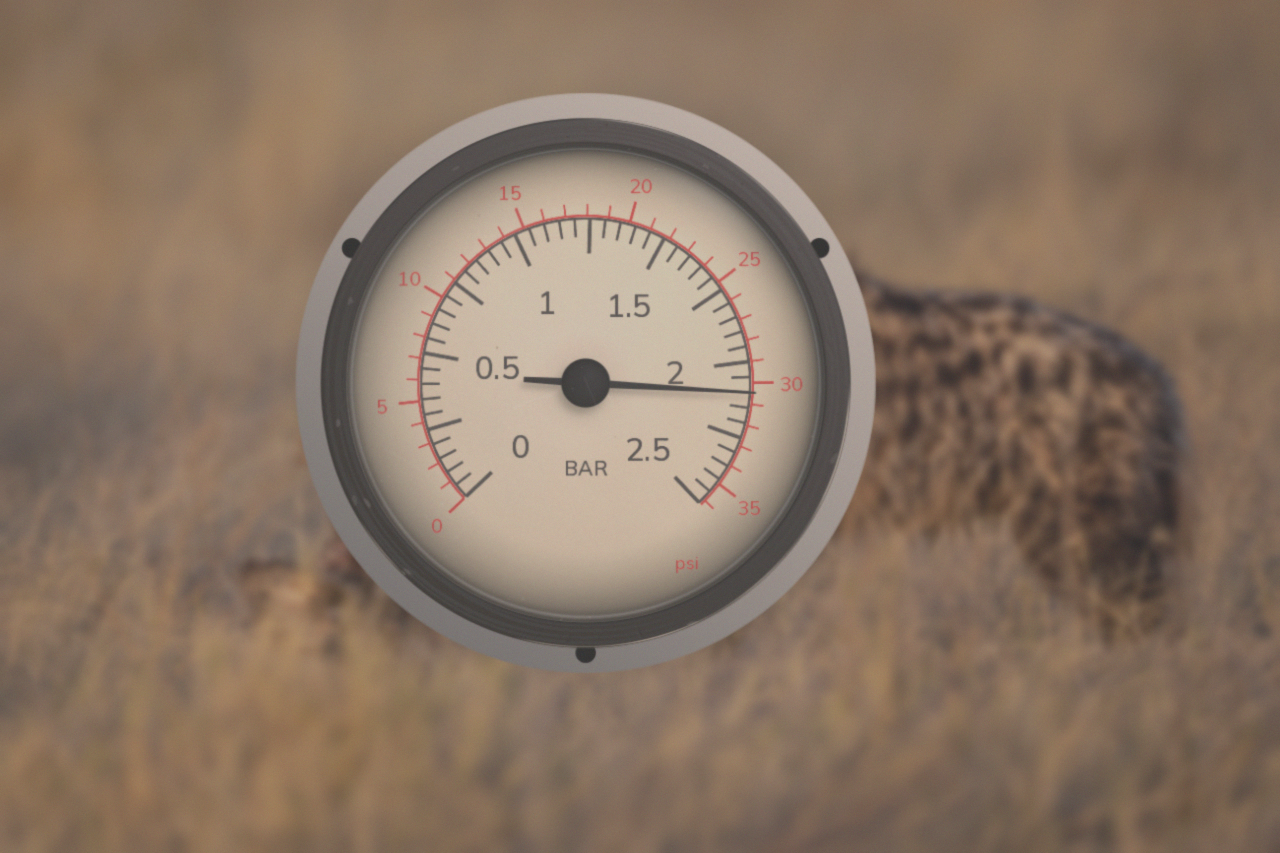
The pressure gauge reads 2.1 bar
